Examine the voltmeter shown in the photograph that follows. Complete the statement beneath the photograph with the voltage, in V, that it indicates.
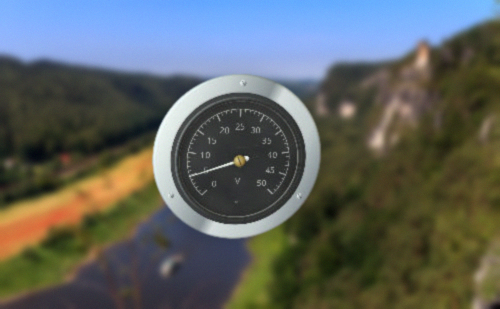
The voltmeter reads 5 V
